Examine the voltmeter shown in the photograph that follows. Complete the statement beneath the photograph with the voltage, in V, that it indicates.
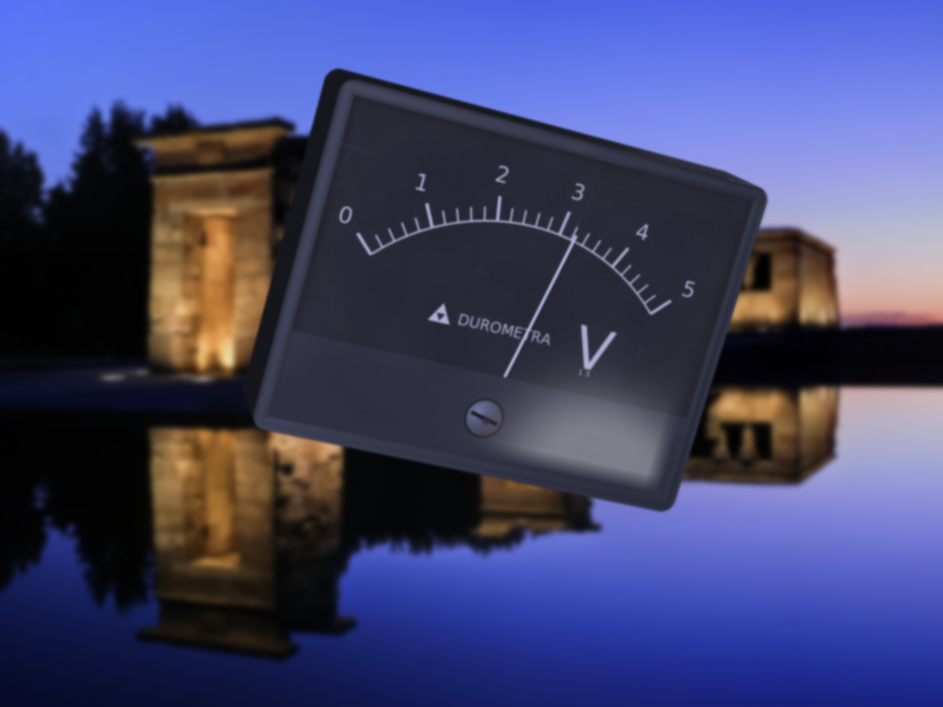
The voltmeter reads 3.2 V
